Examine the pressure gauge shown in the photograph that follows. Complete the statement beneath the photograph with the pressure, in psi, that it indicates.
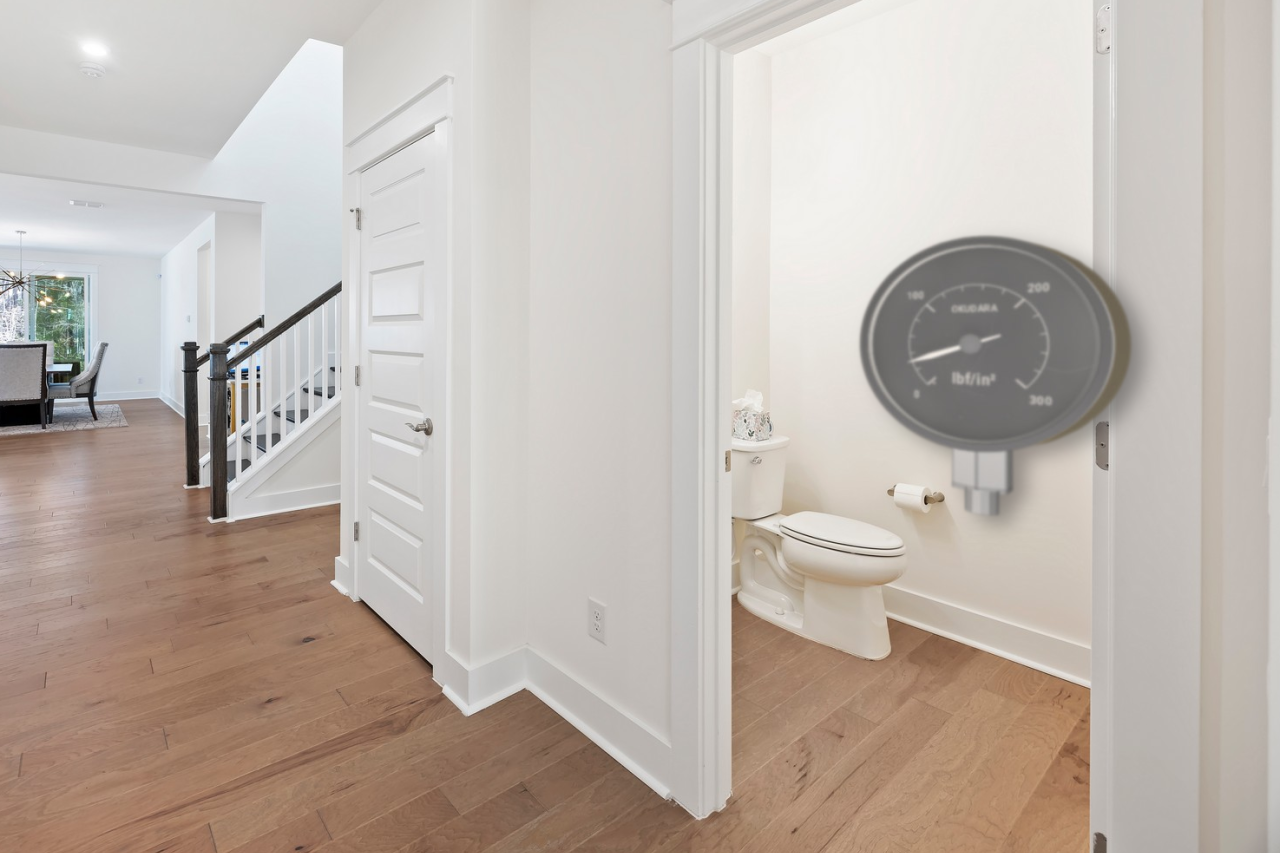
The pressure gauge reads 30 psi
